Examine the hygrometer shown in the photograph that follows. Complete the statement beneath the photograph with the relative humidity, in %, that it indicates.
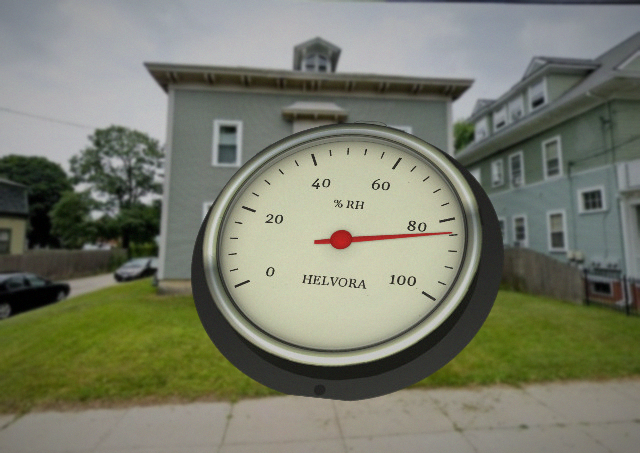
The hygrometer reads 84 %
